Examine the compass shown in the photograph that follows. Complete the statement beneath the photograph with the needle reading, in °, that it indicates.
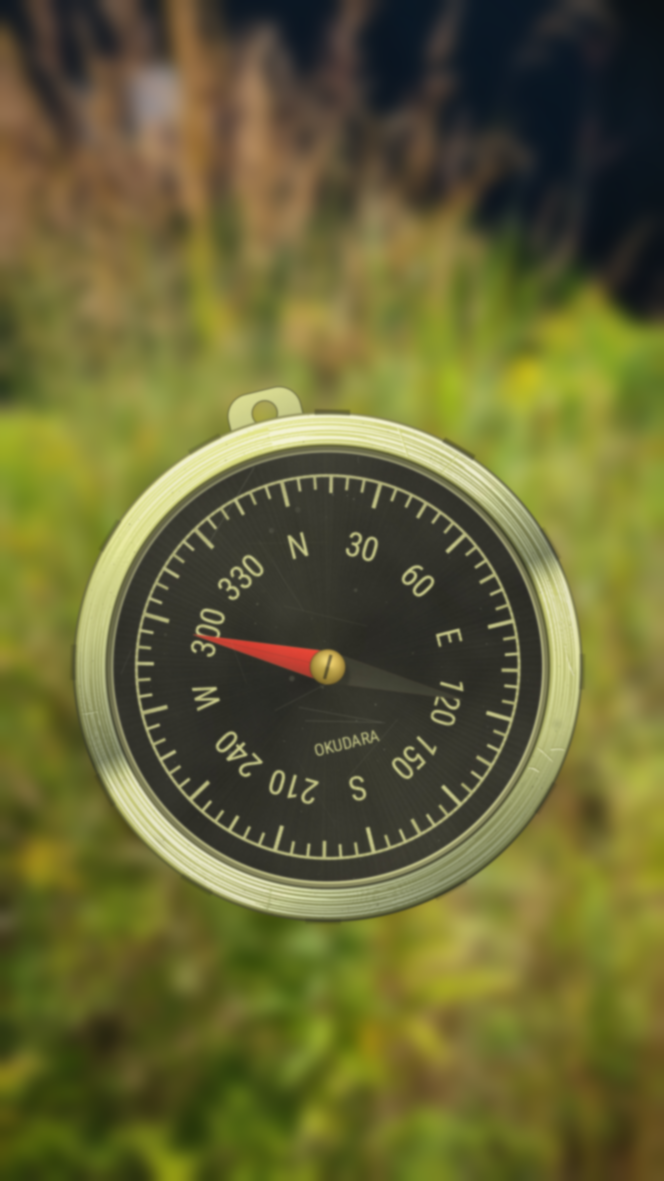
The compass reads 297.5 °
